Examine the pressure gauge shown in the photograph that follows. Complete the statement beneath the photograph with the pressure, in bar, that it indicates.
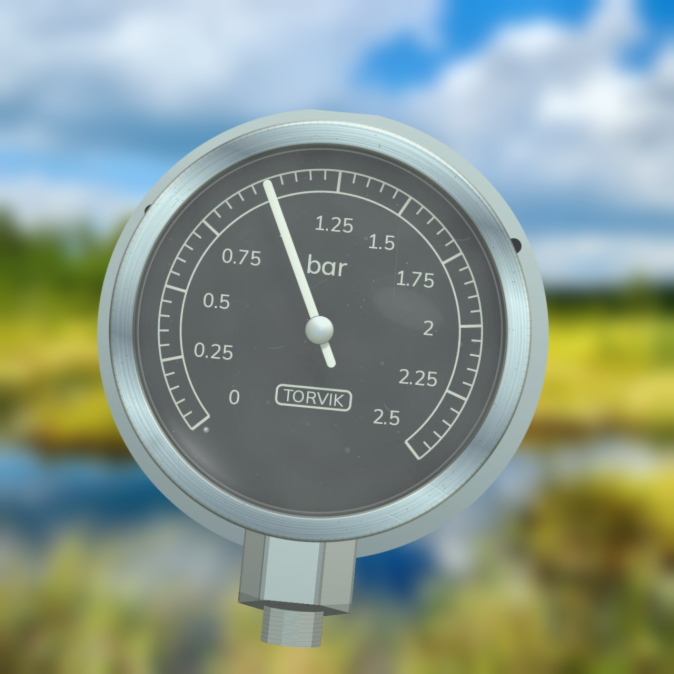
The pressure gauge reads 1 bar
